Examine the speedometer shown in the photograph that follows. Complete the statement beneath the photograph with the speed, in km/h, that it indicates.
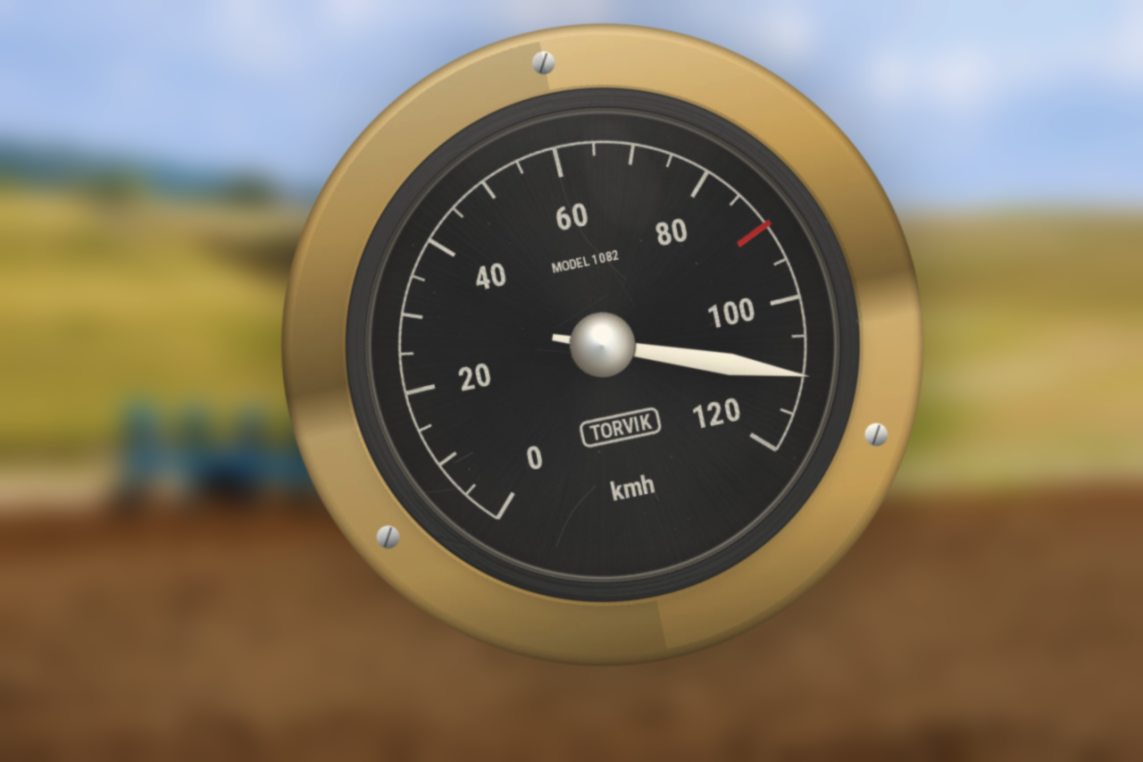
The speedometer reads 110 km/h
